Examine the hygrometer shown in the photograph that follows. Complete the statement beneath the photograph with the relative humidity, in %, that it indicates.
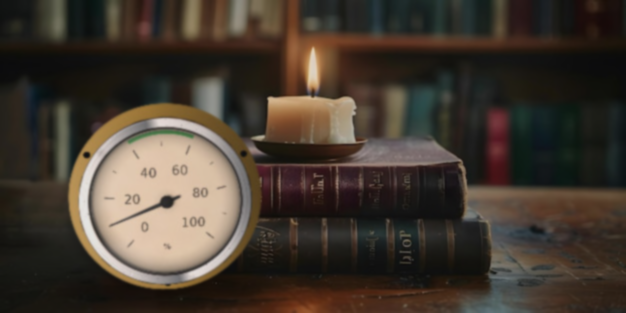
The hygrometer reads 10 %
